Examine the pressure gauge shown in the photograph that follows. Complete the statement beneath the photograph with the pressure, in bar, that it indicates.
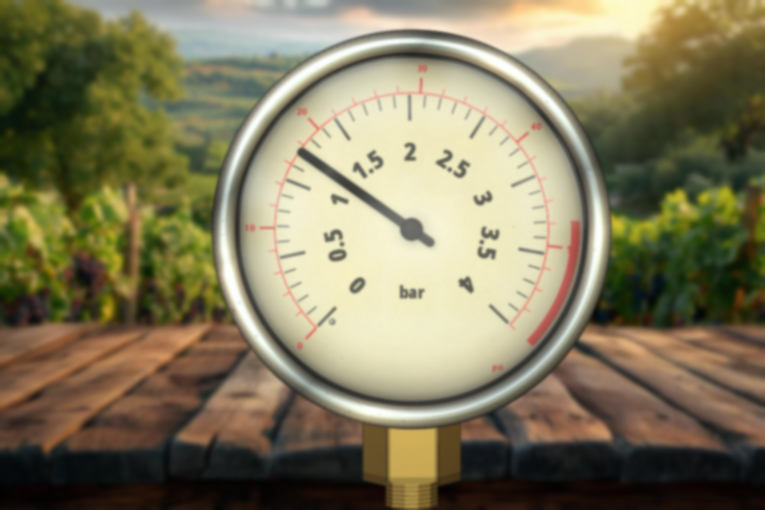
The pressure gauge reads 1.2 bar
